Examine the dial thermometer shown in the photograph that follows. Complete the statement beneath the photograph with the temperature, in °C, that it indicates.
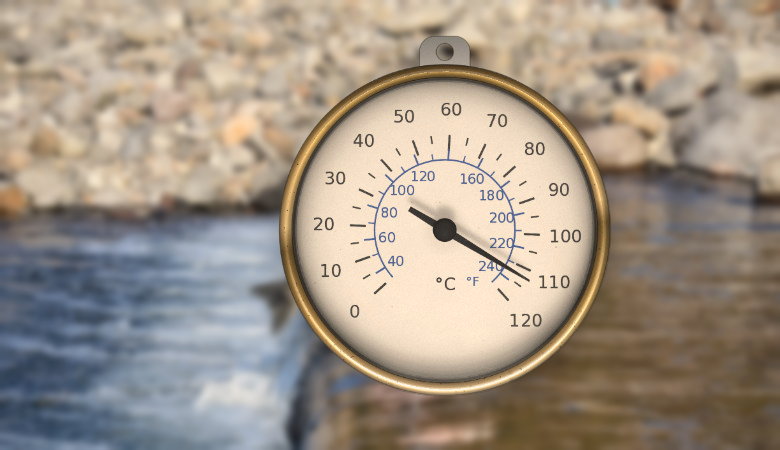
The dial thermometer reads 112.5 °C
